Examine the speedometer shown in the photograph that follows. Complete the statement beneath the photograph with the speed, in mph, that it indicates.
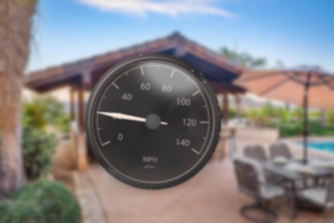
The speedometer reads 20 mph
